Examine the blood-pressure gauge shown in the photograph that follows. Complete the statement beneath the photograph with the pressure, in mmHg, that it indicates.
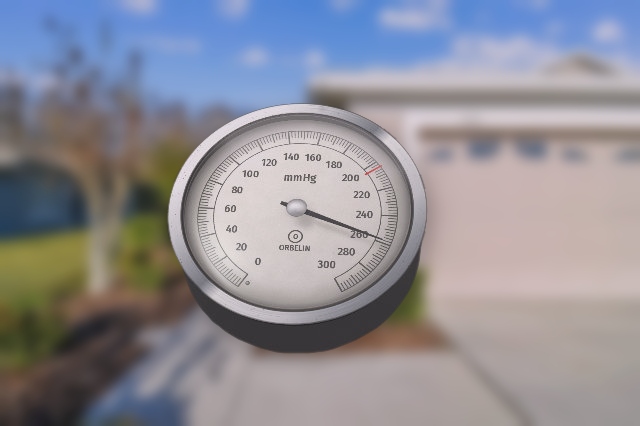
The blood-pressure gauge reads 260 mmHg
